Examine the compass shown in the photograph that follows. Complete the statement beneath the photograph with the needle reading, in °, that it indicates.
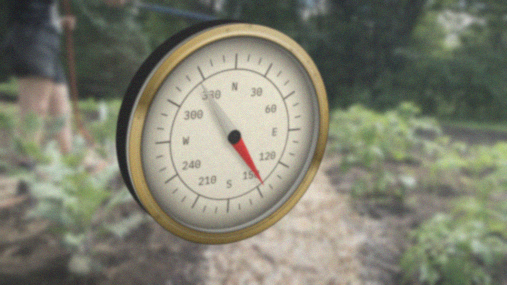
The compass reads 145 °
